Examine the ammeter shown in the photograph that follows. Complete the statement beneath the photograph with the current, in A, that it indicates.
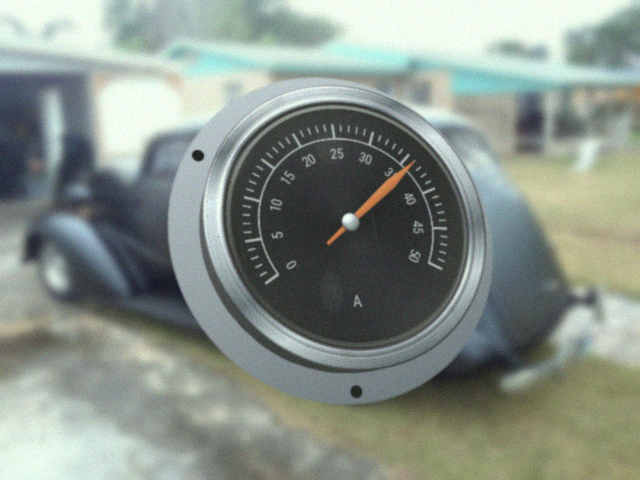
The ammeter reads 36 A
